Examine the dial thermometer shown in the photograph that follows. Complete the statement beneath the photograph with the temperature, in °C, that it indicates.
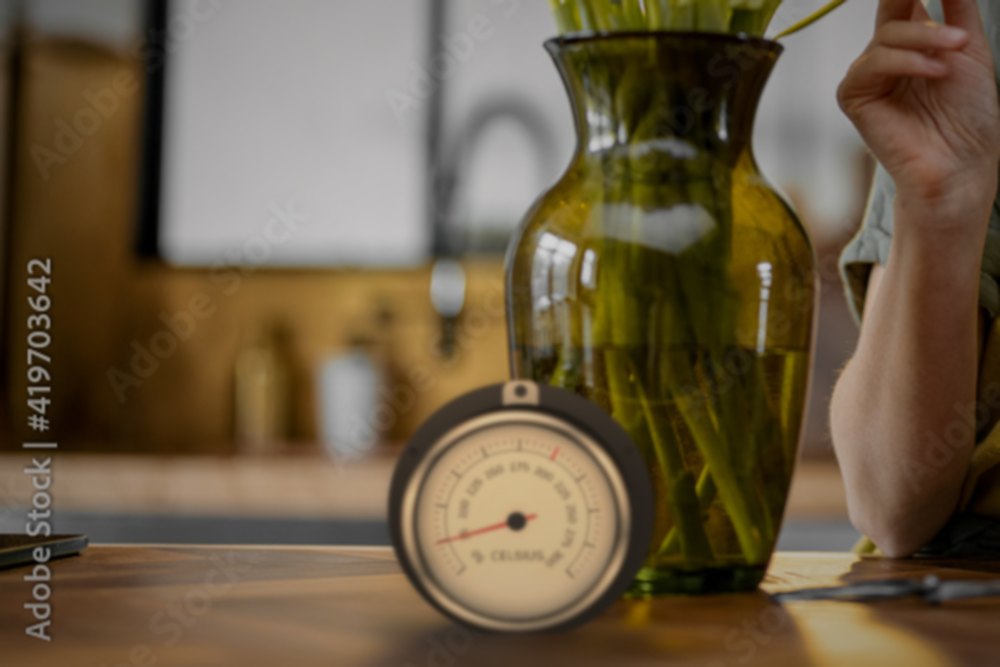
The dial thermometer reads 75 °C
